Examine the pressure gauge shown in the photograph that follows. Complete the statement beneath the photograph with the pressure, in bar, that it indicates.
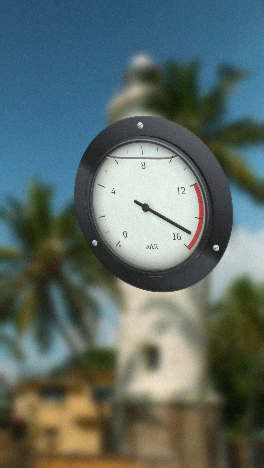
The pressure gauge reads 15 bar
